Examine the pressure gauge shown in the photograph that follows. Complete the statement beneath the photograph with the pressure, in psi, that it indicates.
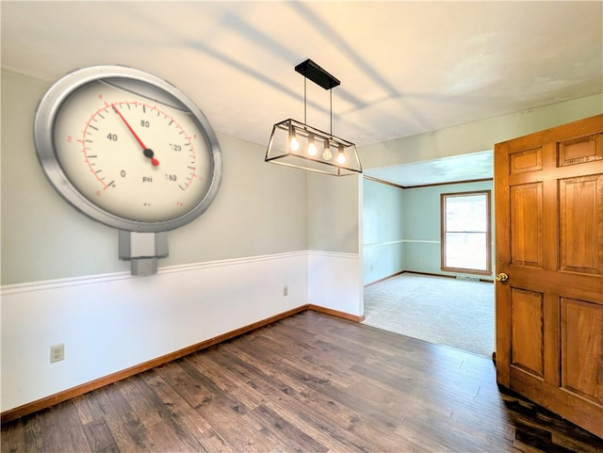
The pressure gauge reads 60 psi
